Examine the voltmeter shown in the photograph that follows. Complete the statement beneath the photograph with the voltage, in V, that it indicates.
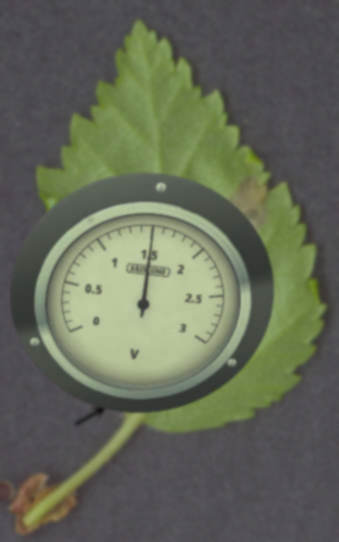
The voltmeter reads 1.5 V
